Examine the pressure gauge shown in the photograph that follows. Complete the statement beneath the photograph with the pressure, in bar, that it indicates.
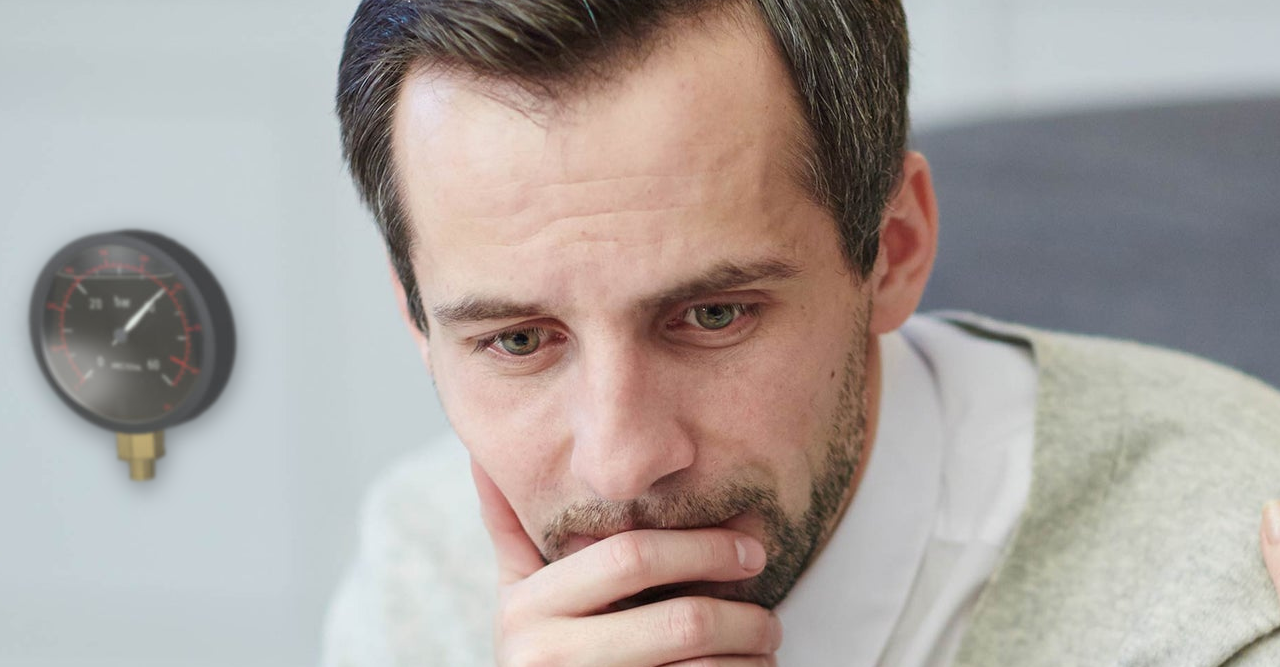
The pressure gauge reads 40 bar
